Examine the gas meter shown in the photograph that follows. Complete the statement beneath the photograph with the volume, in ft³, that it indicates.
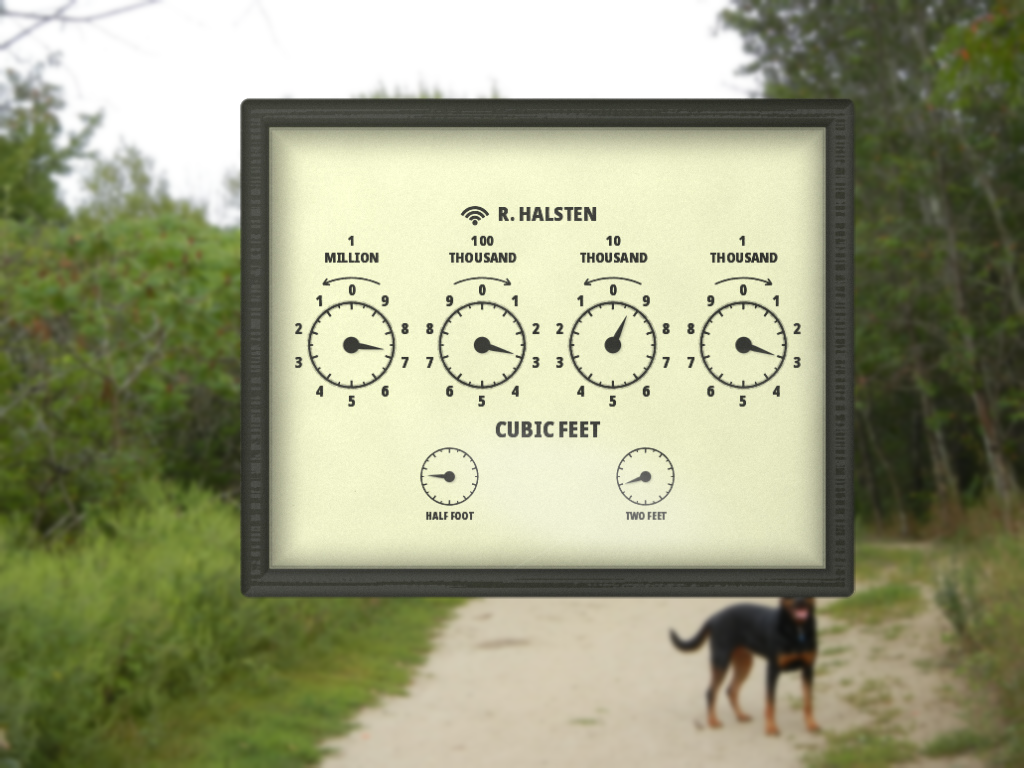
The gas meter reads 729300 ft³
